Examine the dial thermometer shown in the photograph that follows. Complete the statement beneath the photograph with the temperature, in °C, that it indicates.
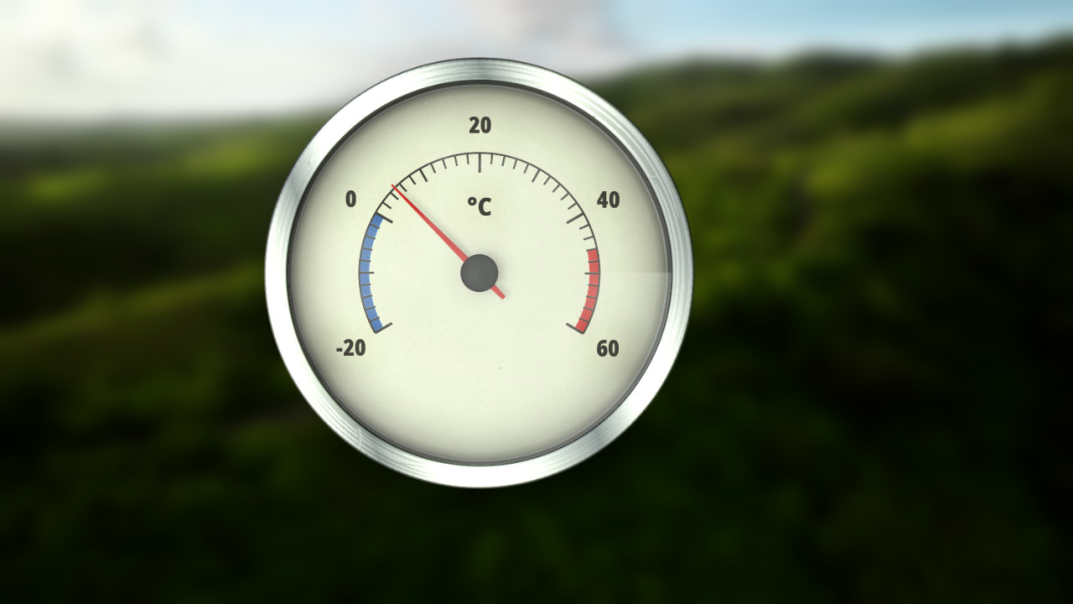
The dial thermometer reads 5 °C
